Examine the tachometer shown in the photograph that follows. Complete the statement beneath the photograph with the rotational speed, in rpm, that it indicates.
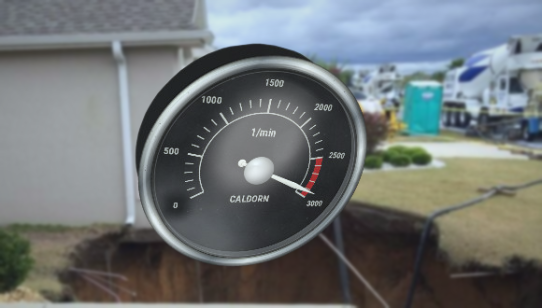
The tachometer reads 2900 rpm
